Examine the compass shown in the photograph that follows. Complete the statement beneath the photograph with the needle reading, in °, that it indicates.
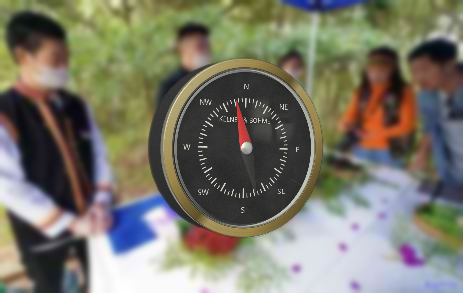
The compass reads 345 °
